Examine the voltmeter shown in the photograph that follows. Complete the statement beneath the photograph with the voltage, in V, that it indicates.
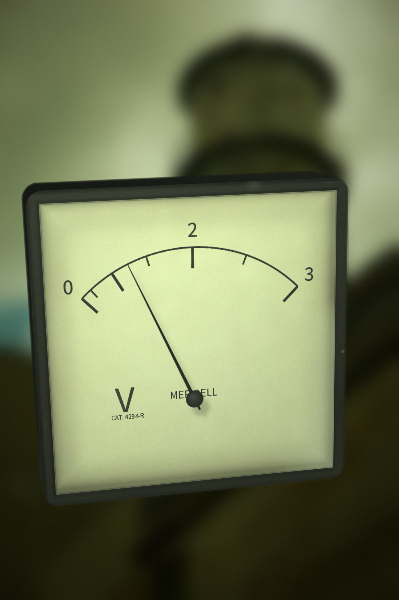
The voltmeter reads 1.25 V
